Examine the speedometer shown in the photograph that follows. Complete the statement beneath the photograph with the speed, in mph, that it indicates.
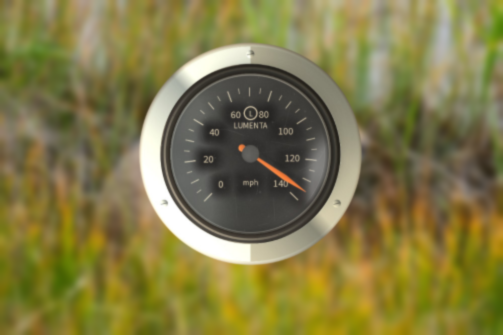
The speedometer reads 135 mph
